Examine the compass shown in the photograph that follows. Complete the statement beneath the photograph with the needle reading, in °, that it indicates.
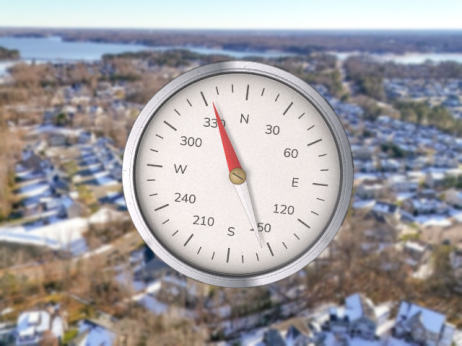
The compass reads 335 °
